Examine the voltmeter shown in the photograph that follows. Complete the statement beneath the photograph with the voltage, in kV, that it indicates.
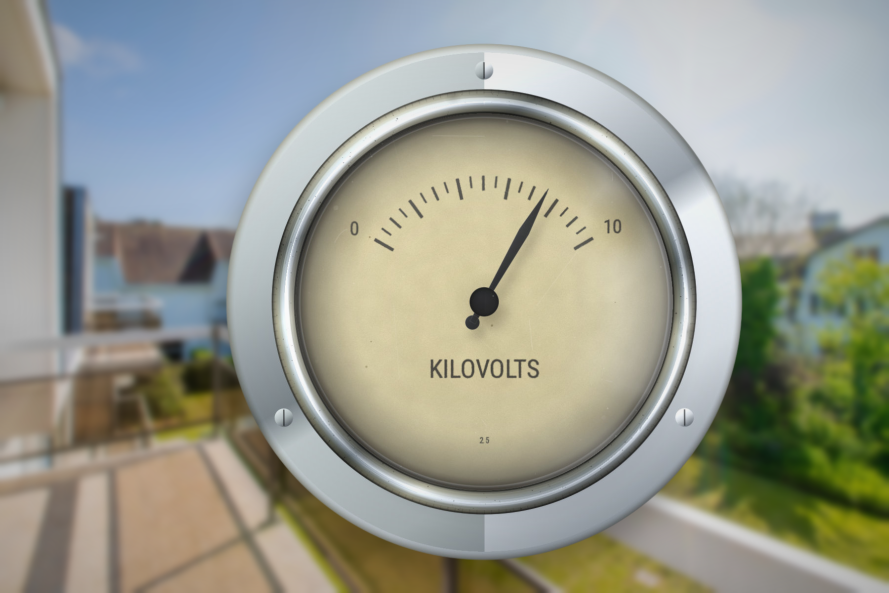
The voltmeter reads 7.5 kV
